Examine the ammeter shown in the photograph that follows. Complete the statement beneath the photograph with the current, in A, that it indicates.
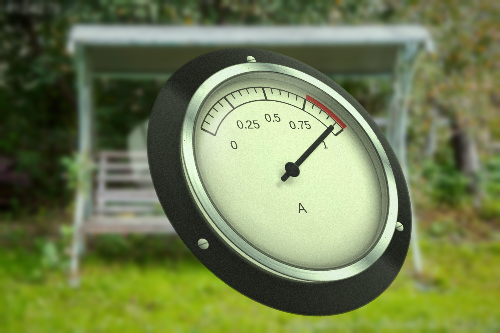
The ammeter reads 0.95 A
